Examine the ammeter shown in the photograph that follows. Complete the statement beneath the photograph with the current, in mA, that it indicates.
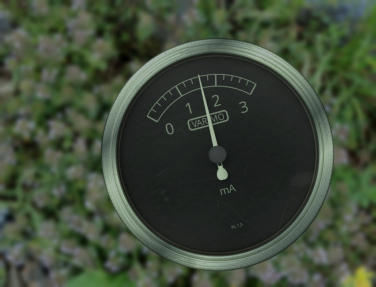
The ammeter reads 1.6 mA
